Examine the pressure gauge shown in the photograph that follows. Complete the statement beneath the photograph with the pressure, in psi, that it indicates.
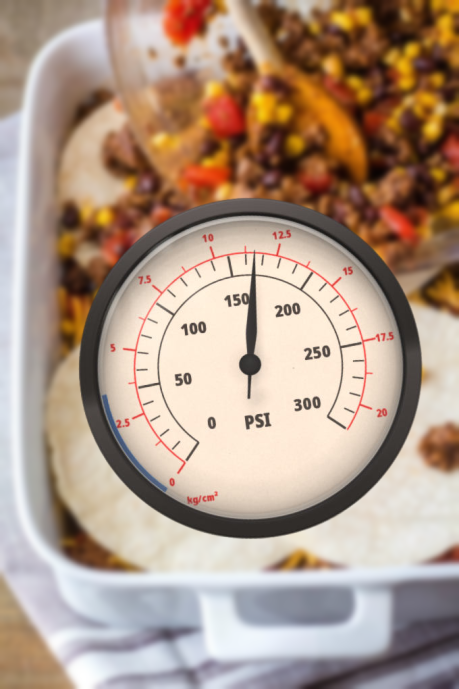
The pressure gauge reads 165 psi
